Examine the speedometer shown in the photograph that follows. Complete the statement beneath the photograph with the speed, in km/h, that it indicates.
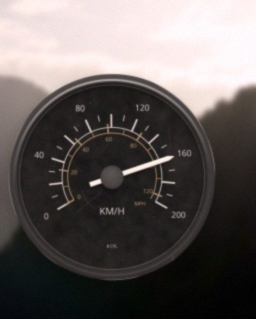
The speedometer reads 160 km/h
